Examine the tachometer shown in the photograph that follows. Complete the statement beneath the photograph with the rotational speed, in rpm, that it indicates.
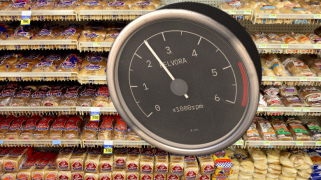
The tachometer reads 2500 rpm
